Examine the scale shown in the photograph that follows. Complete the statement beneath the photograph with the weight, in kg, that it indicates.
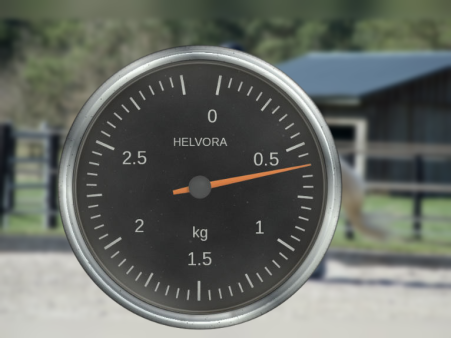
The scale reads 0.6 kg
